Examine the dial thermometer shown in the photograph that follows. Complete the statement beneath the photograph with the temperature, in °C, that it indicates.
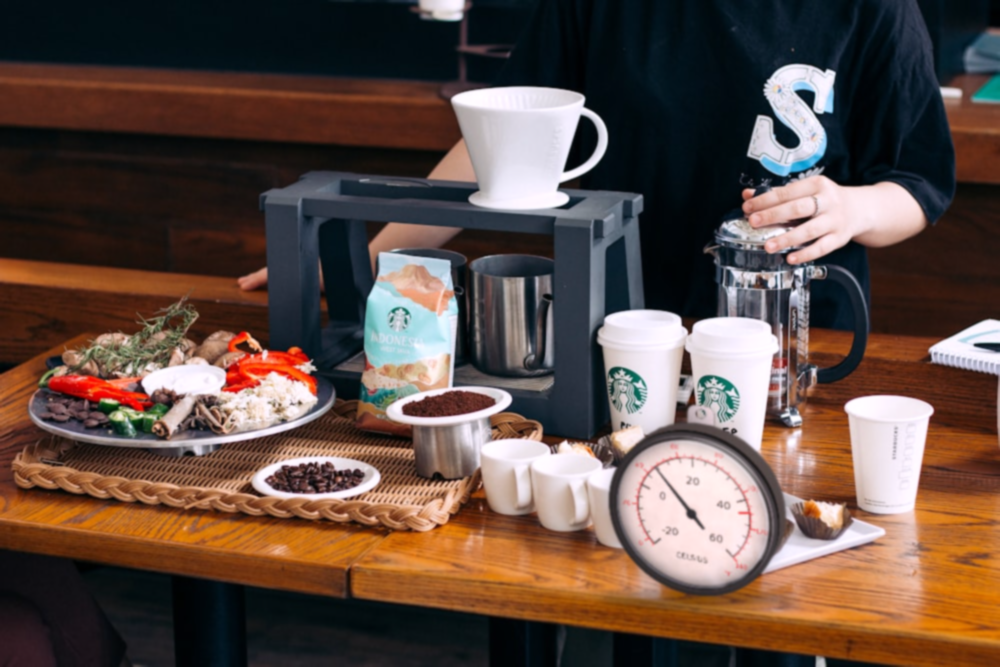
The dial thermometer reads 8 °C
